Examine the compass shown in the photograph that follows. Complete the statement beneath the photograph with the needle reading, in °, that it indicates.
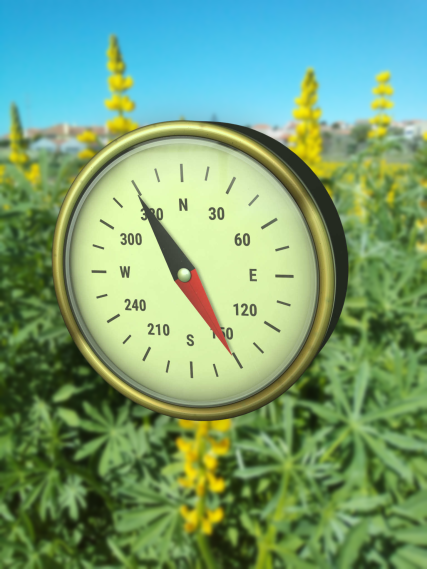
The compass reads 150 °
